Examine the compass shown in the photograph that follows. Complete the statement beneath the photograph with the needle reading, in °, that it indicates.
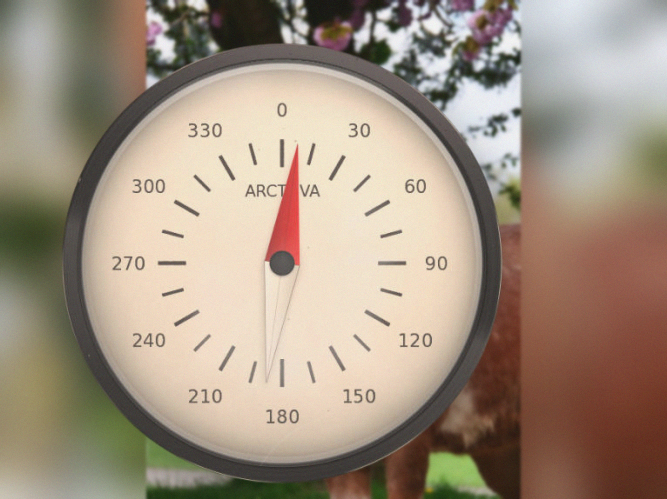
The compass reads 7.5 °
